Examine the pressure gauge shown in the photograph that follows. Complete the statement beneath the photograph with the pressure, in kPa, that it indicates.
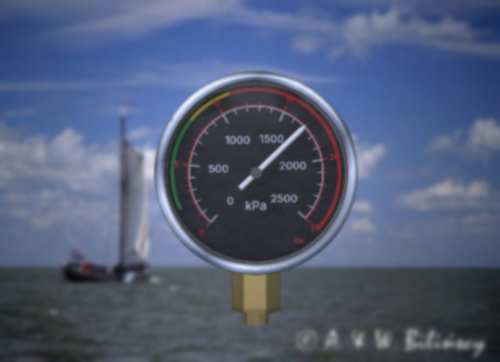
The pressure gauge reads 1700 kPa
